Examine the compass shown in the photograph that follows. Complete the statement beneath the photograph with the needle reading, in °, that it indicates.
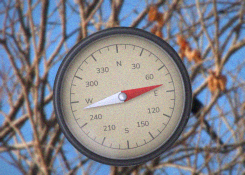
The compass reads 80 °
